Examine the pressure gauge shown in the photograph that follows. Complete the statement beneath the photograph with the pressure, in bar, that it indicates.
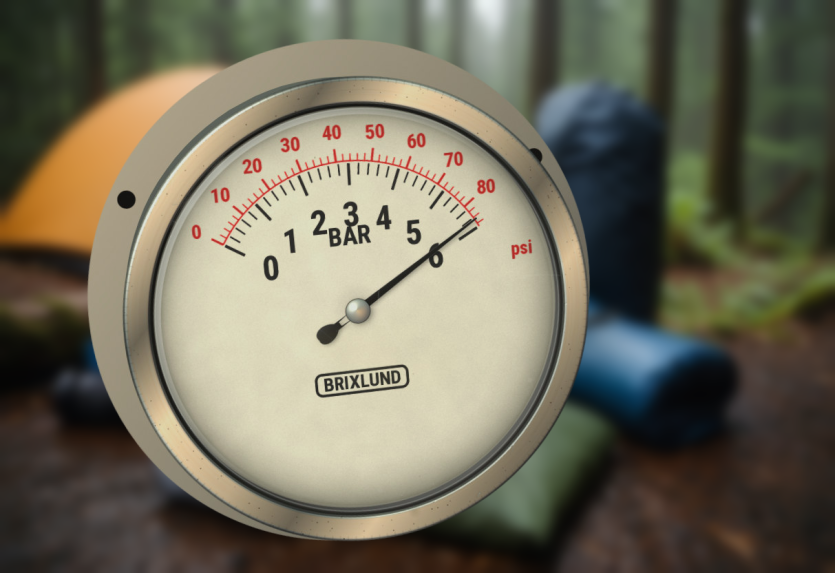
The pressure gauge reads 5.8 bar
